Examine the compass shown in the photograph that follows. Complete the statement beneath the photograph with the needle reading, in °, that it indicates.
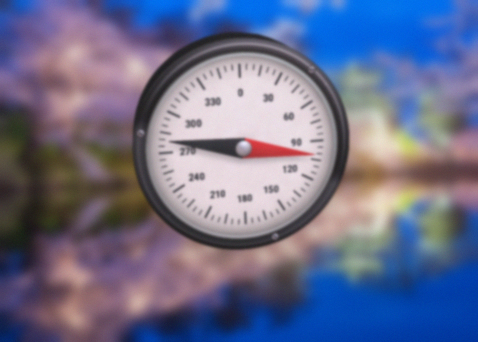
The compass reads 100 °
